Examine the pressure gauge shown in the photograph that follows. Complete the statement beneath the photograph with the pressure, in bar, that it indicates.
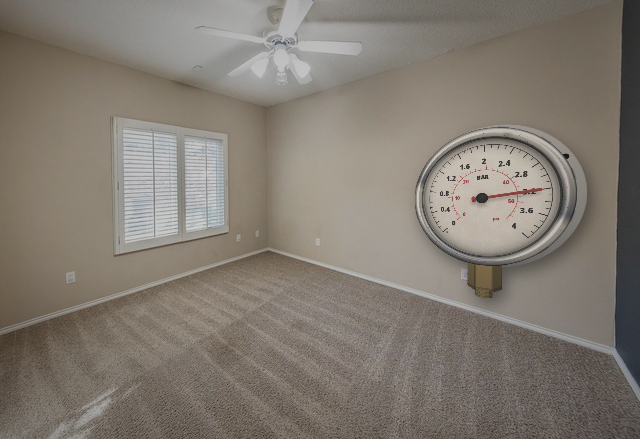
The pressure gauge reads 3.2 bar
